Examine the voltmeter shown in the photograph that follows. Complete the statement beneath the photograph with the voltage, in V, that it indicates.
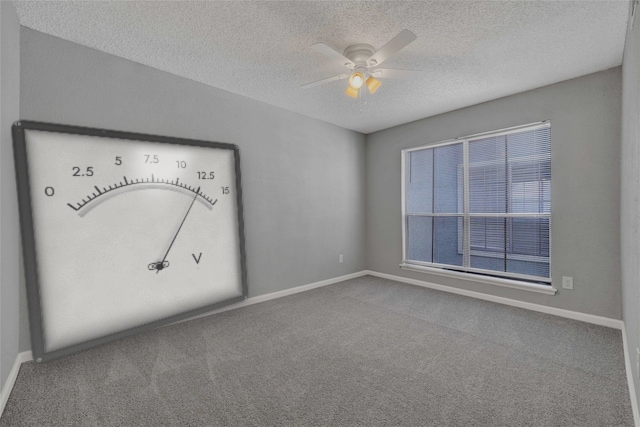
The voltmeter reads 12.5 V
